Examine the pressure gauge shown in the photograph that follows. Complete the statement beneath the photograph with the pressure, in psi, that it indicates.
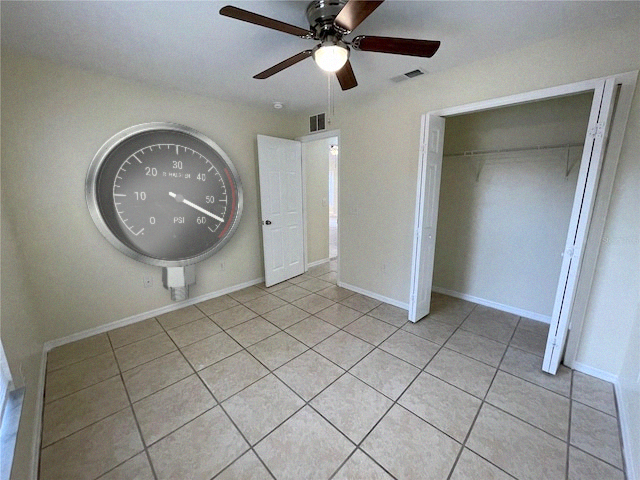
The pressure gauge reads 56 psi
